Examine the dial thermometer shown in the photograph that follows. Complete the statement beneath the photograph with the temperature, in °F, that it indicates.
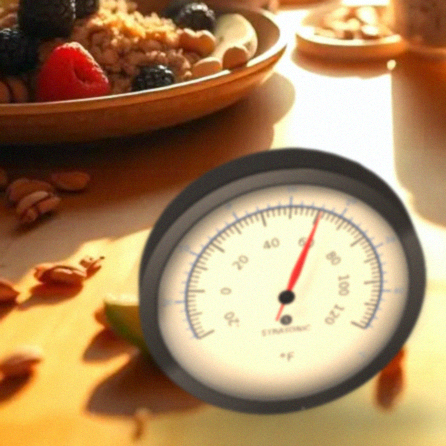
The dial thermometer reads 60 °F
